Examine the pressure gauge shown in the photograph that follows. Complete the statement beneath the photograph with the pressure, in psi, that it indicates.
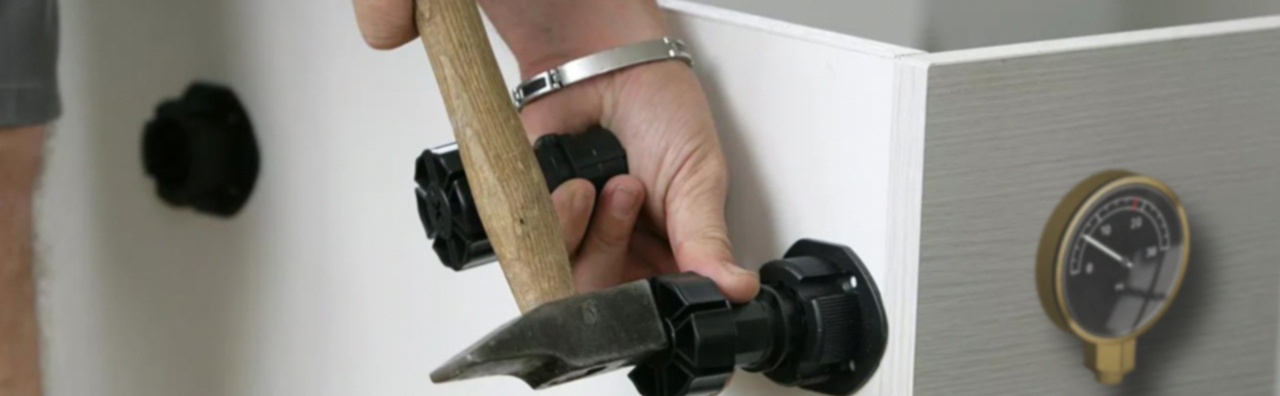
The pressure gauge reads 6 psi
